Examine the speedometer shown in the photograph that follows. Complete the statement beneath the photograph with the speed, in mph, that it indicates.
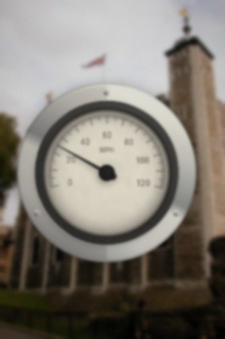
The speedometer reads 25 mph
